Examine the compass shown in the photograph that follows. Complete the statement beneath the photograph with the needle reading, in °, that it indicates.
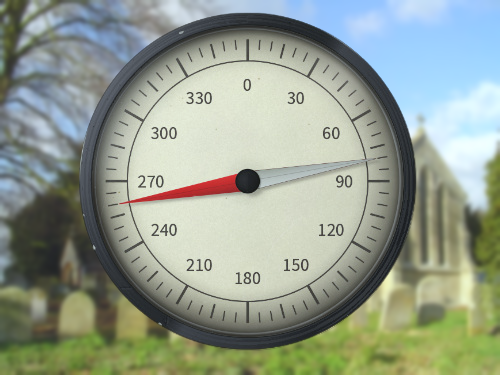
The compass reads 260 °
